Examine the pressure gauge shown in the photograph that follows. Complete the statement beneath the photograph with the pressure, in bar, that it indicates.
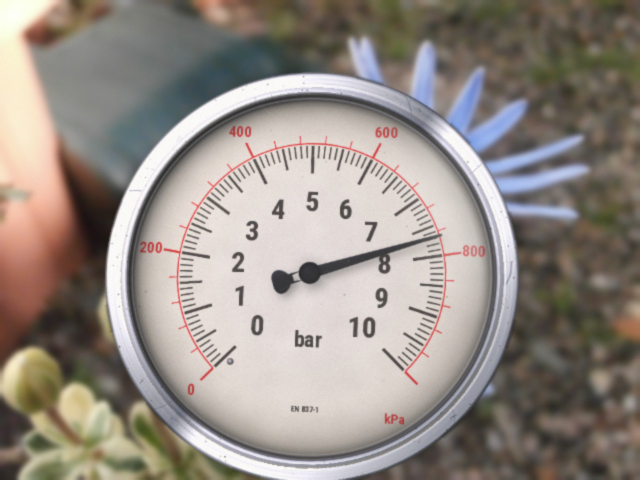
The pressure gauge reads 7.7 bar
